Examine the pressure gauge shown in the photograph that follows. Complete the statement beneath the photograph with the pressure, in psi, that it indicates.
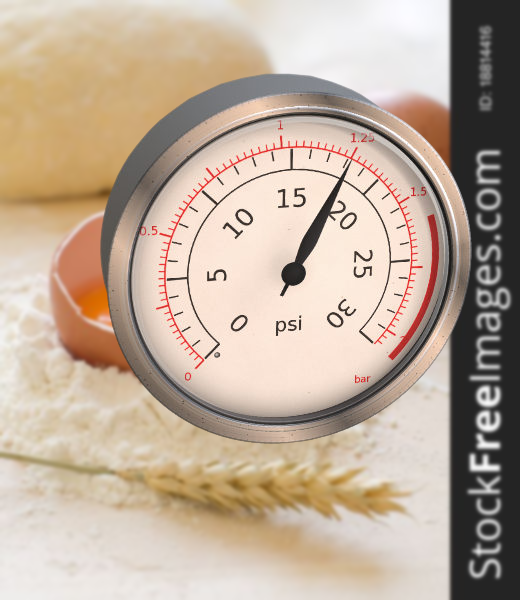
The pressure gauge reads 18 psi
